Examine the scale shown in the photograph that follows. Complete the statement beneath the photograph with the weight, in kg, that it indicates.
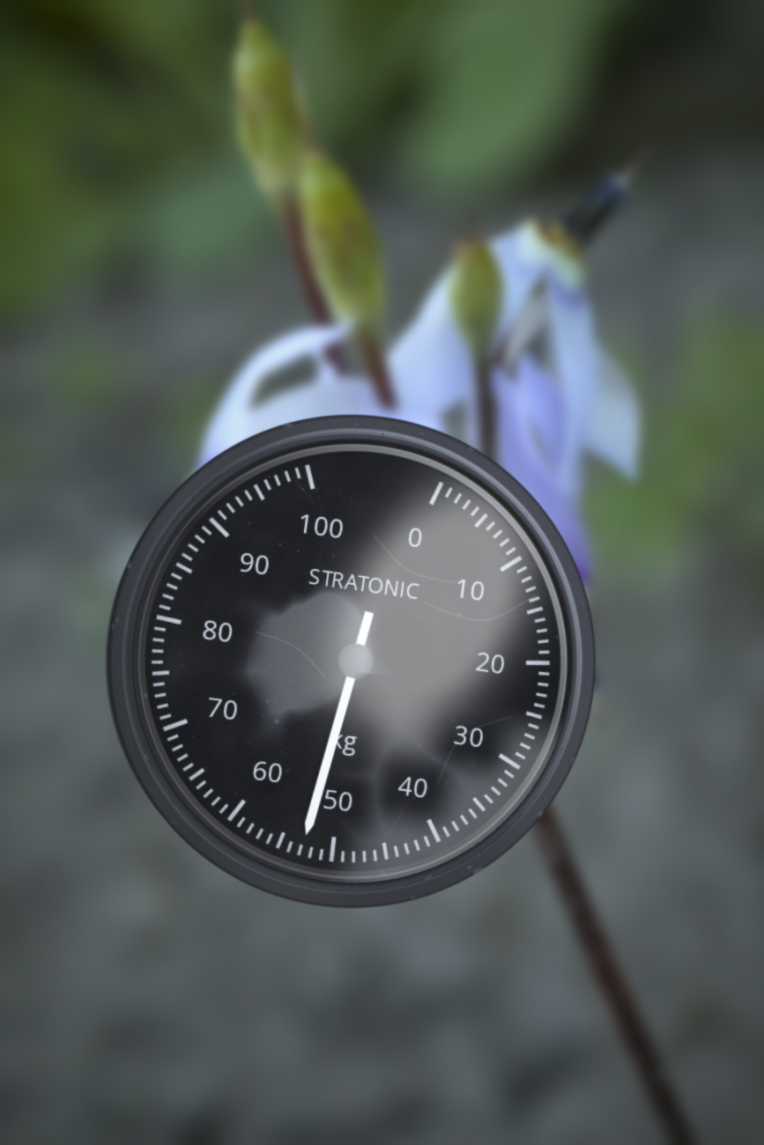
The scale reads 53 kg
